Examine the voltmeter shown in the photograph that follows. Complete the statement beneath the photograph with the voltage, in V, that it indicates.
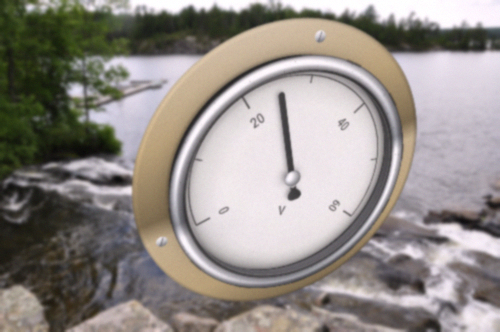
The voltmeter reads 25 V
